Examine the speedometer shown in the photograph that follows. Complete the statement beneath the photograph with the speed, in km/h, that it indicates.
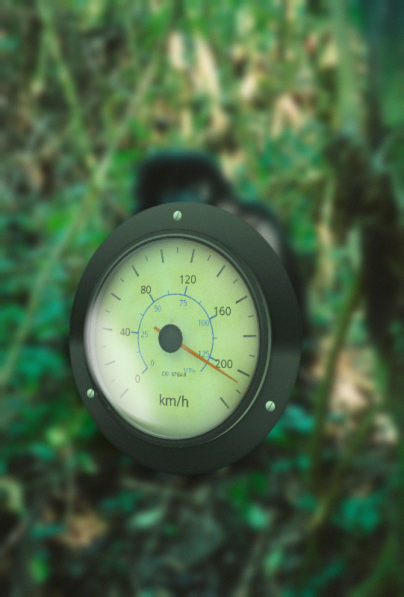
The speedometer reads 205 km/h
